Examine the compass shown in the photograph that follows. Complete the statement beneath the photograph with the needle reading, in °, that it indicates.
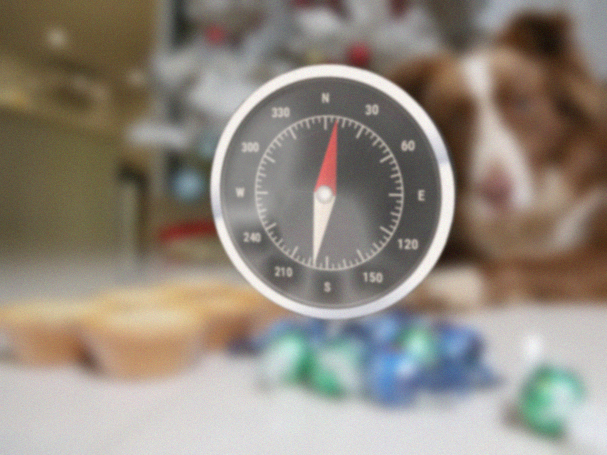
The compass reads 10 °
